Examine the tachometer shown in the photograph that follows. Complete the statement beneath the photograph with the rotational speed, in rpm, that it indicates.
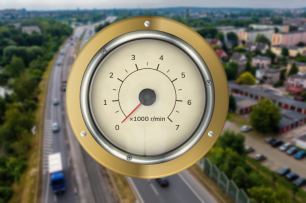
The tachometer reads 0 rpm
